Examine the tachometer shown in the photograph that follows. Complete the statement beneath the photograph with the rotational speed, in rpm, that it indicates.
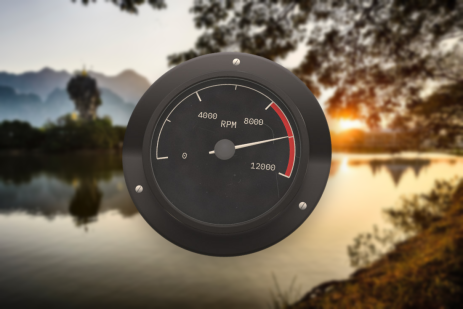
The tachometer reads 10000 rpm
